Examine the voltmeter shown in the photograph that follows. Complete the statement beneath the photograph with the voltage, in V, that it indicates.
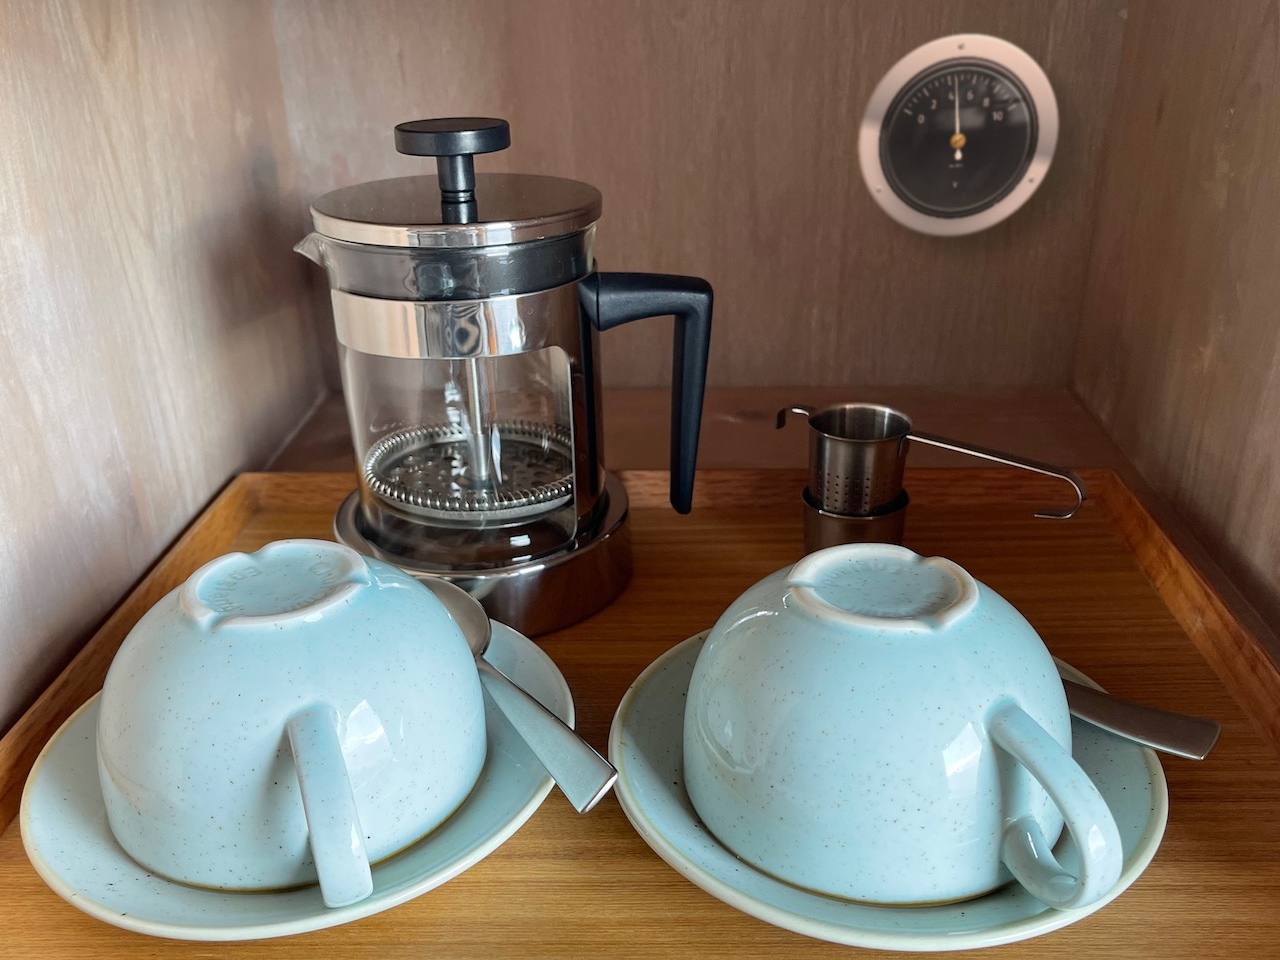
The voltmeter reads 4.5 V
